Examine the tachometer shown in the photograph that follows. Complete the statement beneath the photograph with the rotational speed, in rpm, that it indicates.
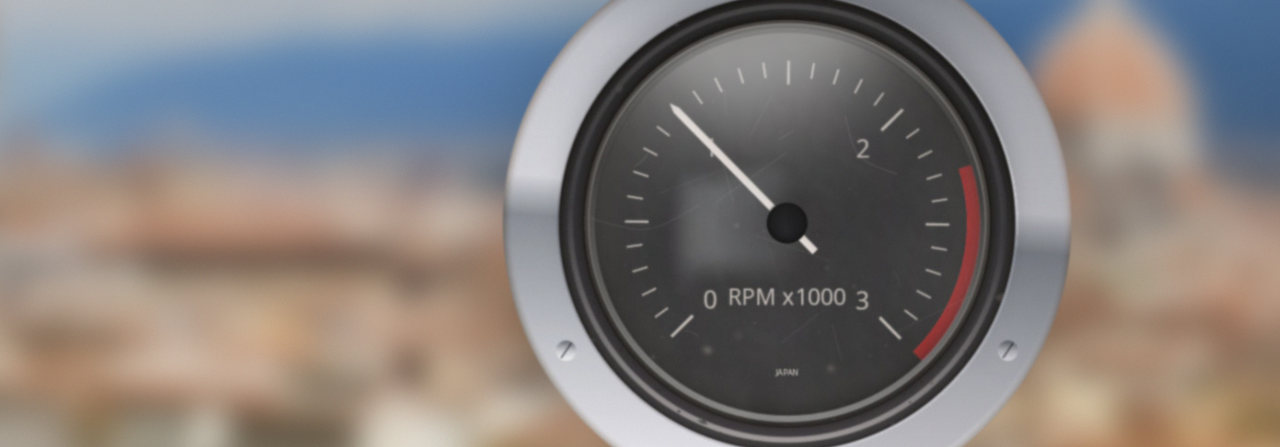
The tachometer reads 1000 rpm
